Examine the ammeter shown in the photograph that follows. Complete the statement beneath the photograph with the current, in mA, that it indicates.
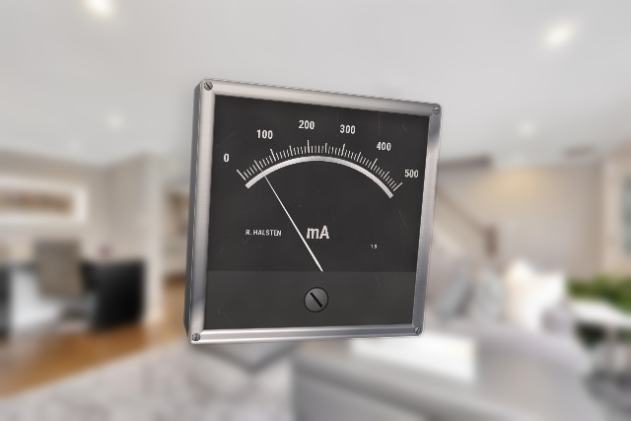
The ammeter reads 50 mA
